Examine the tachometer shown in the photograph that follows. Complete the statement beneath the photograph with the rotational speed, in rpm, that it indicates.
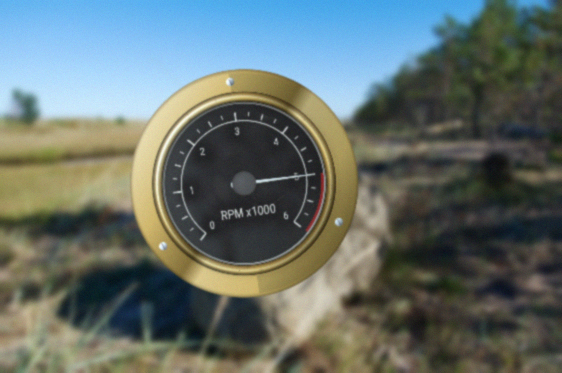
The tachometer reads 5000 rpm
